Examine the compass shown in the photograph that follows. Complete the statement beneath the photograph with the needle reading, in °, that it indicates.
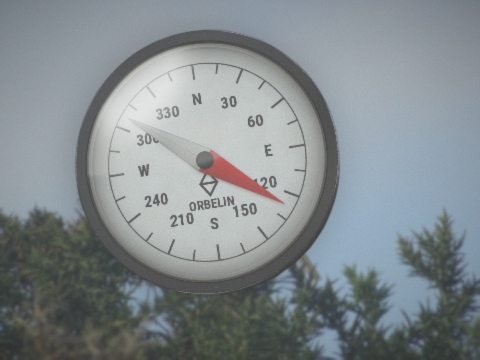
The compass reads 127.5 °
